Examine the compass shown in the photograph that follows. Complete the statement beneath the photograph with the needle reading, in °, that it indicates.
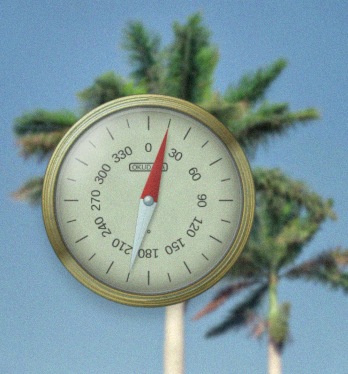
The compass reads 15 °
